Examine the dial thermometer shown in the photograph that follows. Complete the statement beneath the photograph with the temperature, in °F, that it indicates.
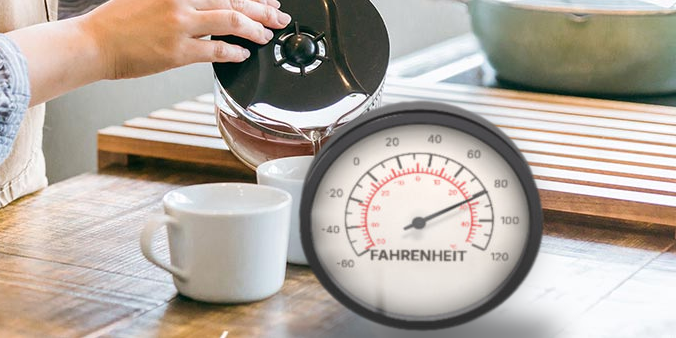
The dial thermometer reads 80 °F
